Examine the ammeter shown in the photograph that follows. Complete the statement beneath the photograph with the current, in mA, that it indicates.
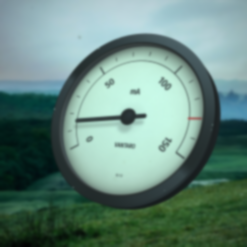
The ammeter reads 15 mA
